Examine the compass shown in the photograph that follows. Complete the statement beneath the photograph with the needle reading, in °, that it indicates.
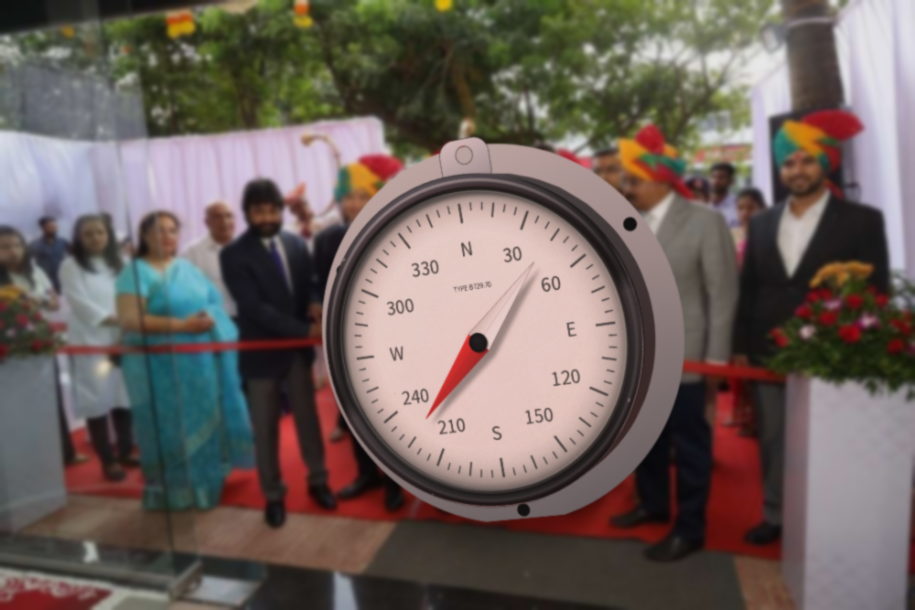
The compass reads 225 °
